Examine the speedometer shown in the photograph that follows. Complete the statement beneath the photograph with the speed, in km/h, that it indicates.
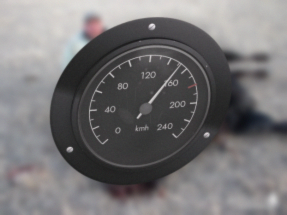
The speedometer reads 150 km/h
